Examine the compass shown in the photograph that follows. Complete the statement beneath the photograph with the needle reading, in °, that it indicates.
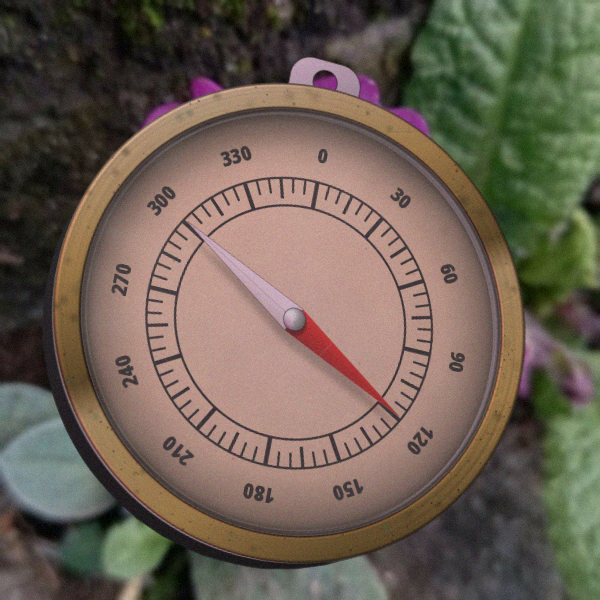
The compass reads 120 °
